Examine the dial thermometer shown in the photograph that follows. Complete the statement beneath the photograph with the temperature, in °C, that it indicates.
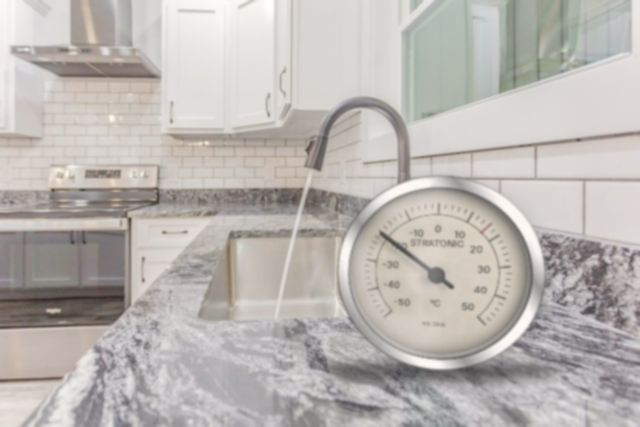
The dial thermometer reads -20 °C
